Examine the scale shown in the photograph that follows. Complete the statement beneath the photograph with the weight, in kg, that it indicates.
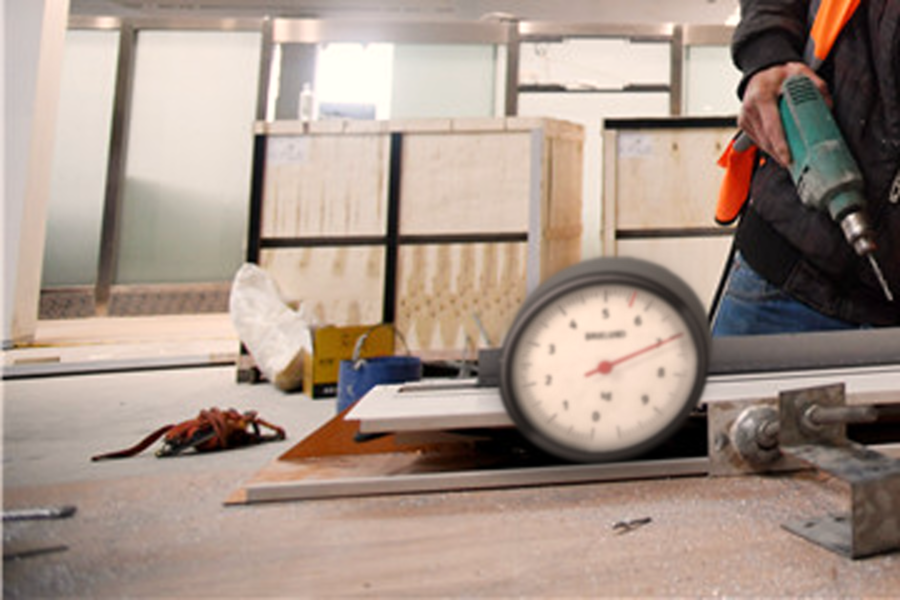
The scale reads 7 kg
